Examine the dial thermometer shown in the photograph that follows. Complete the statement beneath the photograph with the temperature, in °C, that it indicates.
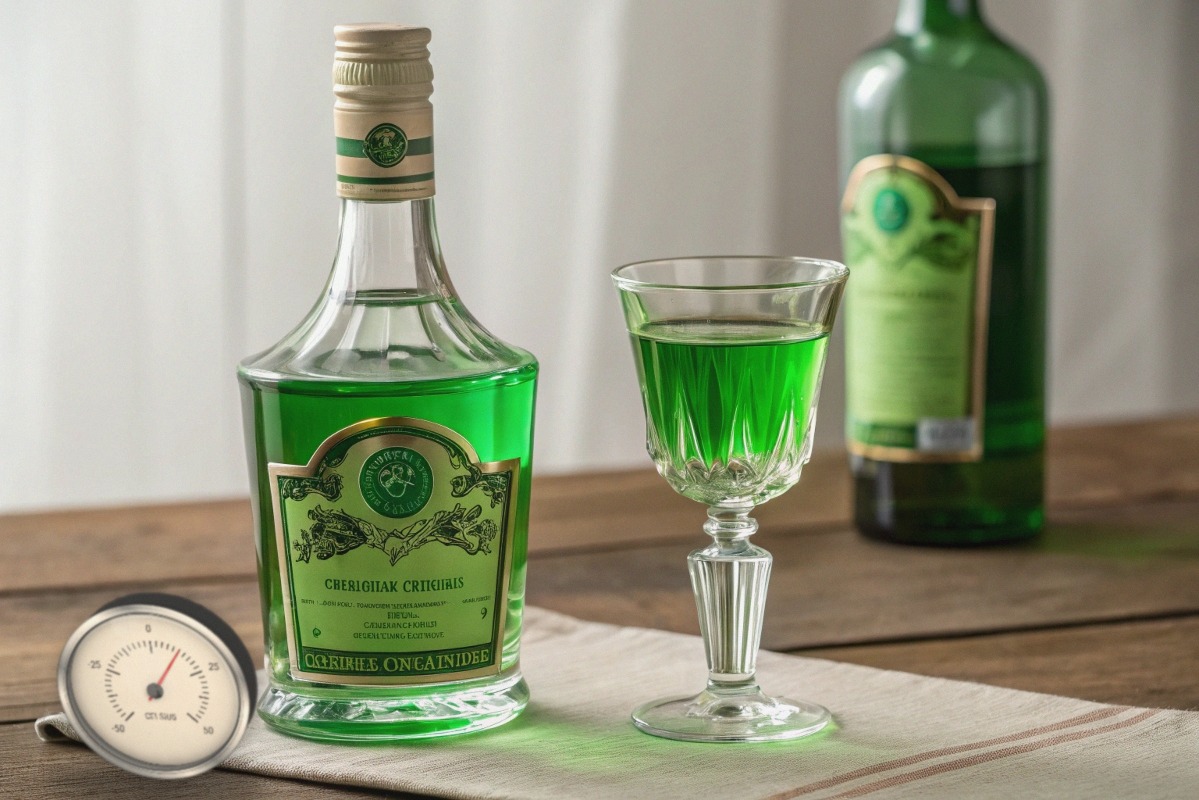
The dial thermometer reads 12.5 °C
